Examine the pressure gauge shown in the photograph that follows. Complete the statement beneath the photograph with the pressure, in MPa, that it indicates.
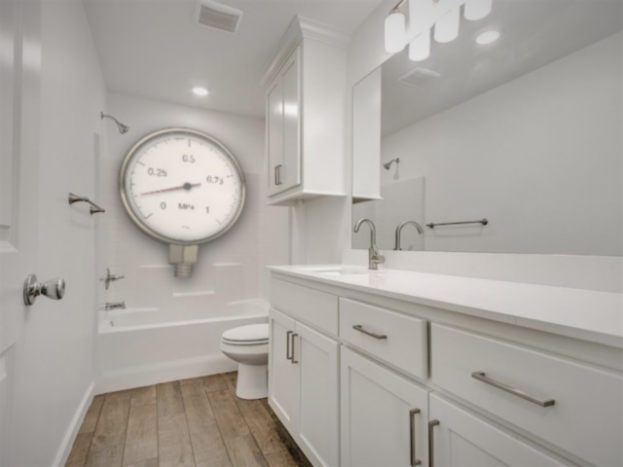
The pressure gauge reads 0.1 MPa
